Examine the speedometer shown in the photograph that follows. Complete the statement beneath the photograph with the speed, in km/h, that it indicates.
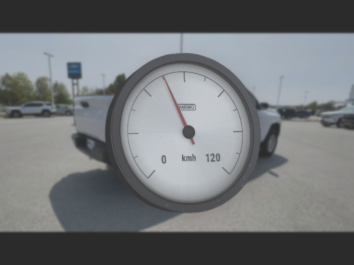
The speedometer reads 50 km/h
